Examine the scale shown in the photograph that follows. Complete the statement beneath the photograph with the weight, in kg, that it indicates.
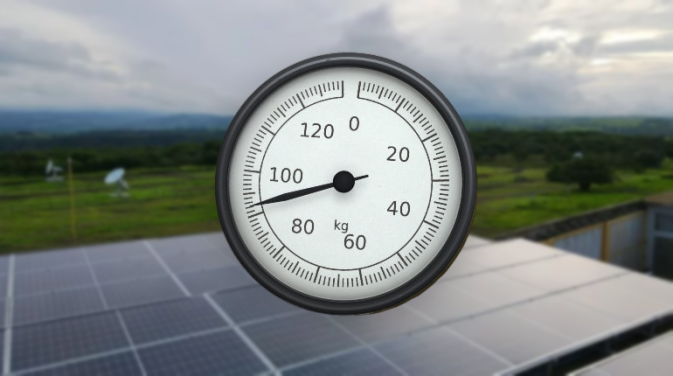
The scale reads 92 kg
